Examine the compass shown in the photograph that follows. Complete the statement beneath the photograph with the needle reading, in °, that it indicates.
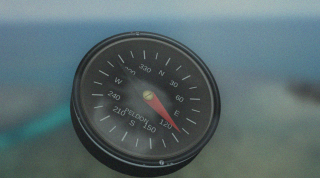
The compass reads 112.5 °
